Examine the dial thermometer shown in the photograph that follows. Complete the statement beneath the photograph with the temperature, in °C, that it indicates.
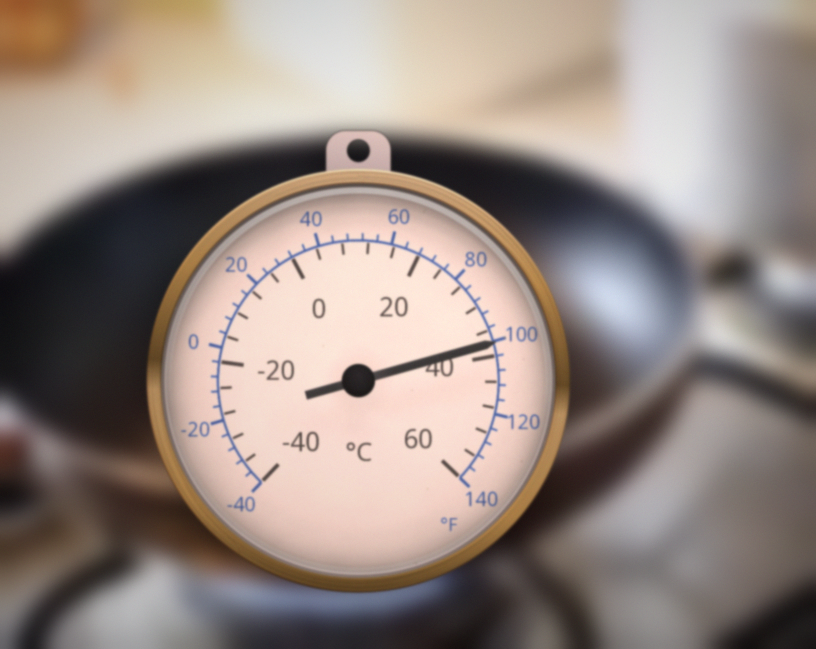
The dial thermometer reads 38 °C
